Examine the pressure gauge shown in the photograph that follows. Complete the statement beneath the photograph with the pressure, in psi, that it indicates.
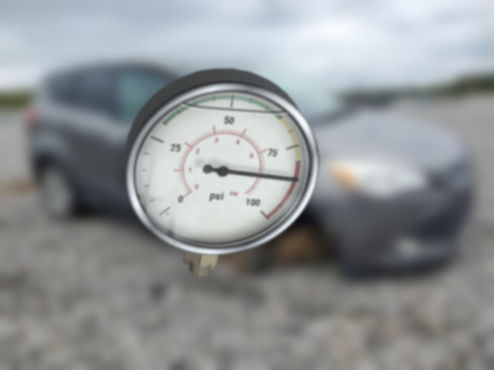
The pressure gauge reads 85 psi
